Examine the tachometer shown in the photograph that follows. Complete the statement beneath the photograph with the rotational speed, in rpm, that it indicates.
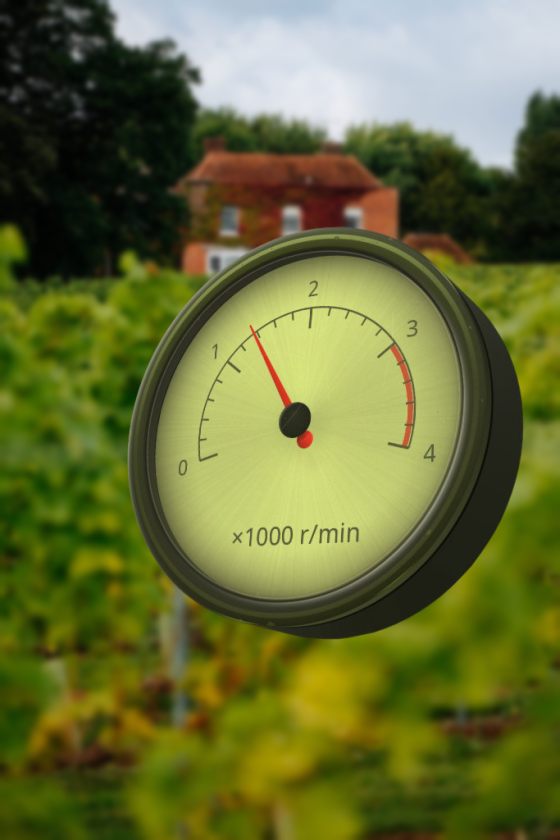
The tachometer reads 1400 rpm
